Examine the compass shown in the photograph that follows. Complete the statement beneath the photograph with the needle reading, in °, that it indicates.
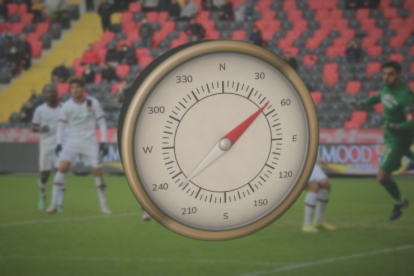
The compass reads 50 °
